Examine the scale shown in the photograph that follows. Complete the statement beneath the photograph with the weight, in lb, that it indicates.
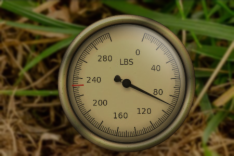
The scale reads 90 lb
